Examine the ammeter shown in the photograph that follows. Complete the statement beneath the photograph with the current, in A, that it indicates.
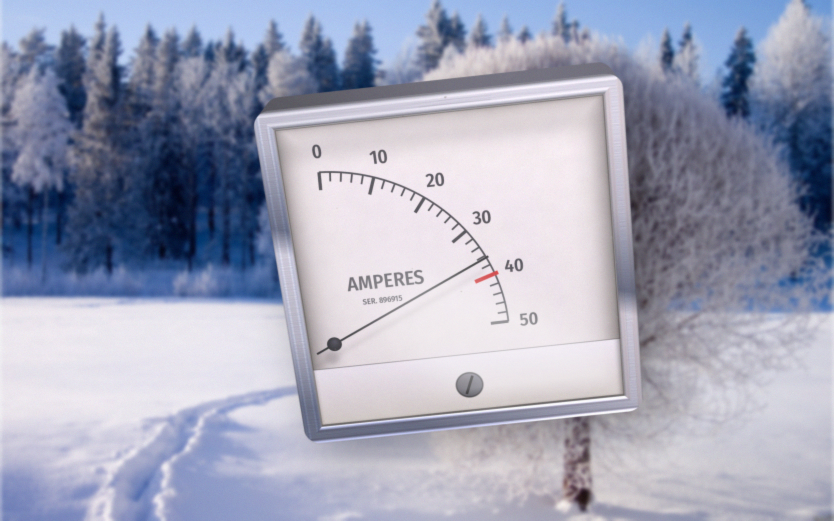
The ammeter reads 36 A
